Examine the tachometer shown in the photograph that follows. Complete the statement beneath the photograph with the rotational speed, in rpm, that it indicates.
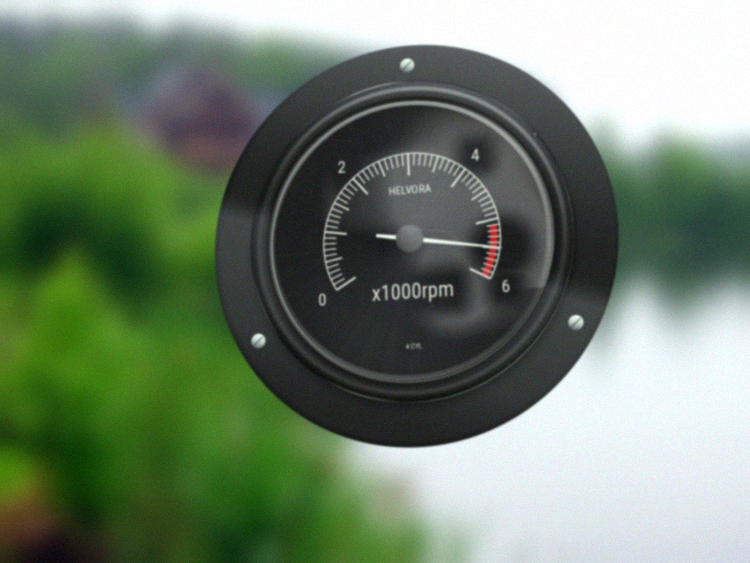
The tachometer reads 5500 rpm
